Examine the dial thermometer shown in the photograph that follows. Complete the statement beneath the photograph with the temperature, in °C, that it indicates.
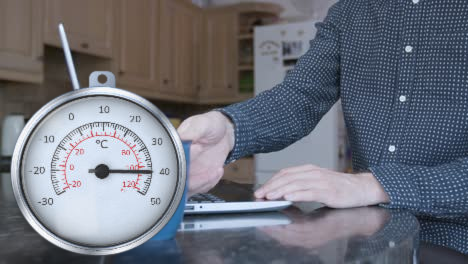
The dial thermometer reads 40 °C
